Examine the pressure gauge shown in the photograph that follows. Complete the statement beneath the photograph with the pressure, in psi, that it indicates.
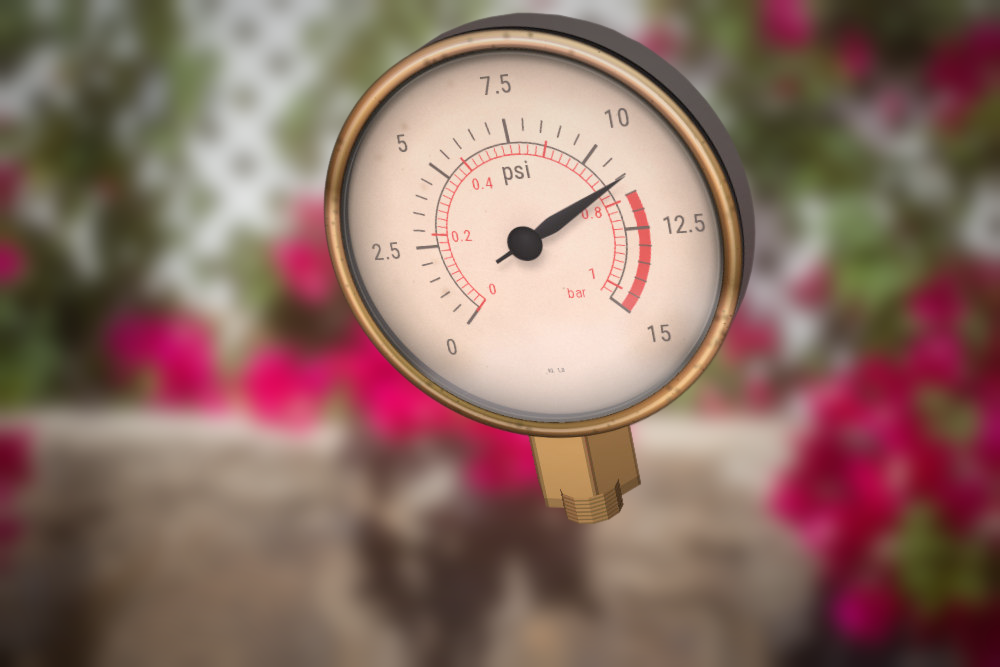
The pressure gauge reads 11 psi
